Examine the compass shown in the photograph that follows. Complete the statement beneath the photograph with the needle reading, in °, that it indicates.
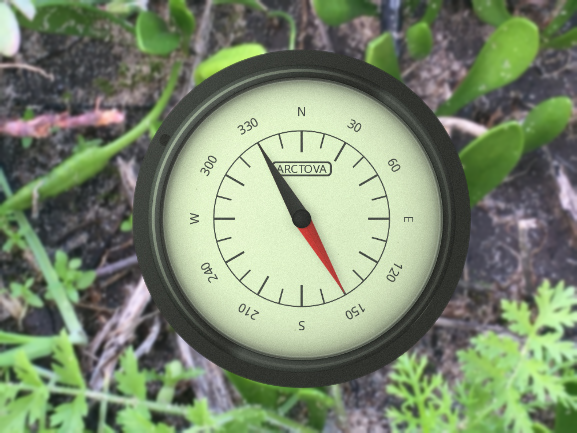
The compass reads 150 °
